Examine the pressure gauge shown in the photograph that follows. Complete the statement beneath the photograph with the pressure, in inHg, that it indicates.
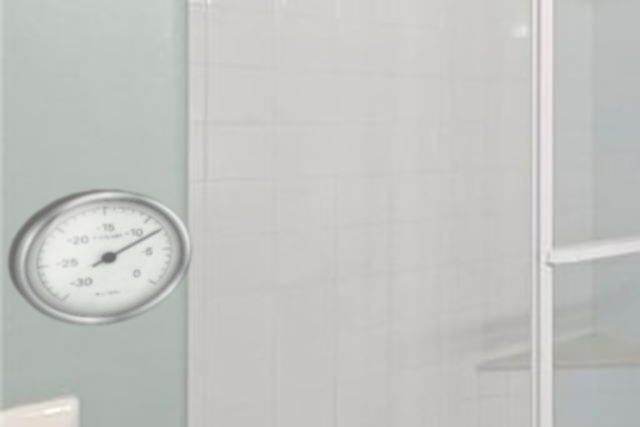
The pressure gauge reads -8 inHg
